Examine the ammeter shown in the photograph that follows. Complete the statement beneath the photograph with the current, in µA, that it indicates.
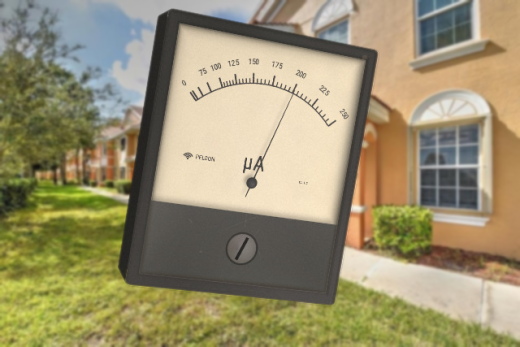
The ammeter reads 200 µA
